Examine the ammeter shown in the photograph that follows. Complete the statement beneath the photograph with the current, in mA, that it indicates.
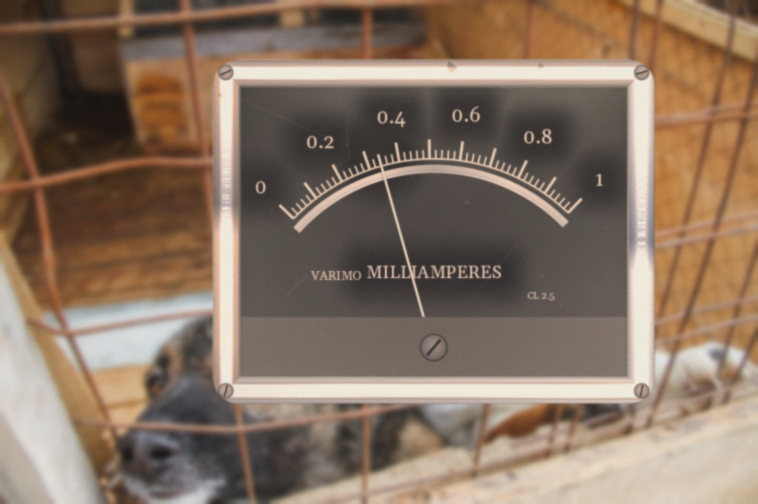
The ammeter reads 0.34 mA
